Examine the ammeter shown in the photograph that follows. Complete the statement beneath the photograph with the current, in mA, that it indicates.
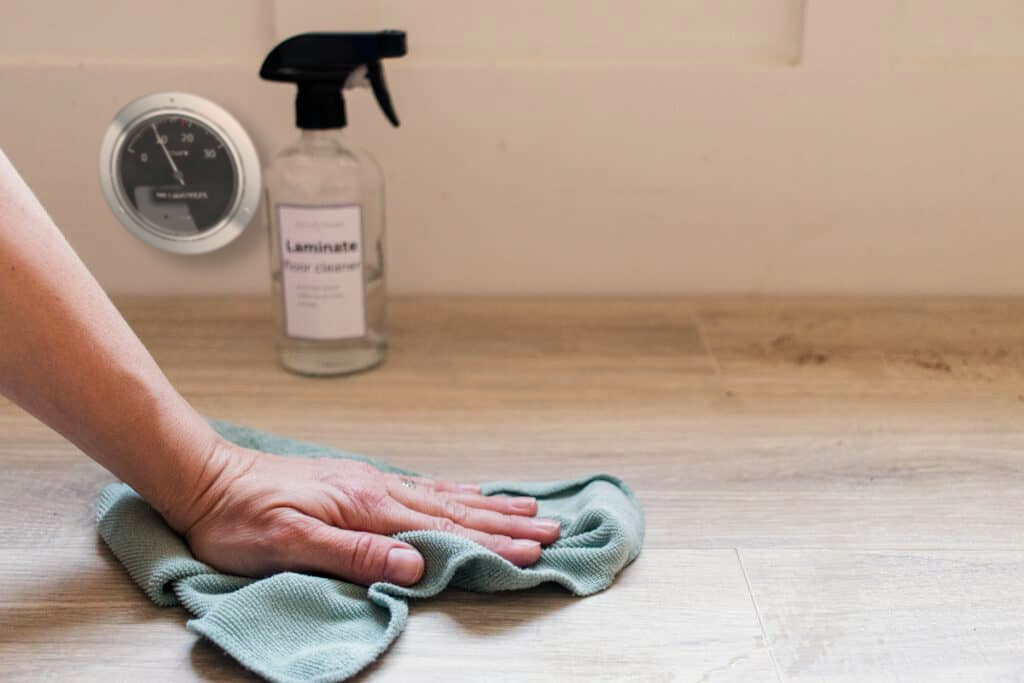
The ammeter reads 10 mA
